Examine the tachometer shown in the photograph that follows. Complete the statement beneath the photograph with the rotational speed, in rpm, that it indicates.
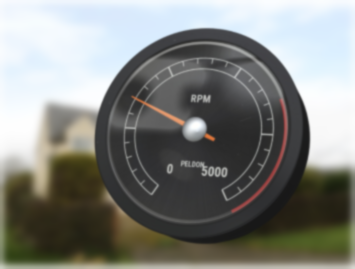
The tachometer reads 1400 rpm
